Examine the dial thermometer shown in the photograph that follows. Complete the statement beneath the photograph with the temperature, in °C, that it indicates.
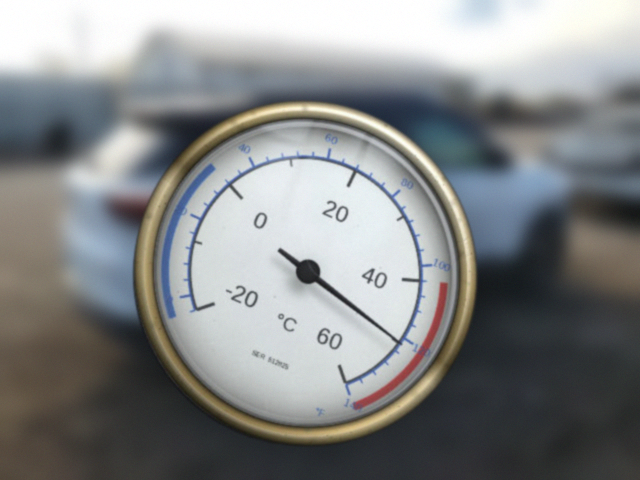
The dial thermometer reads 50 °C
